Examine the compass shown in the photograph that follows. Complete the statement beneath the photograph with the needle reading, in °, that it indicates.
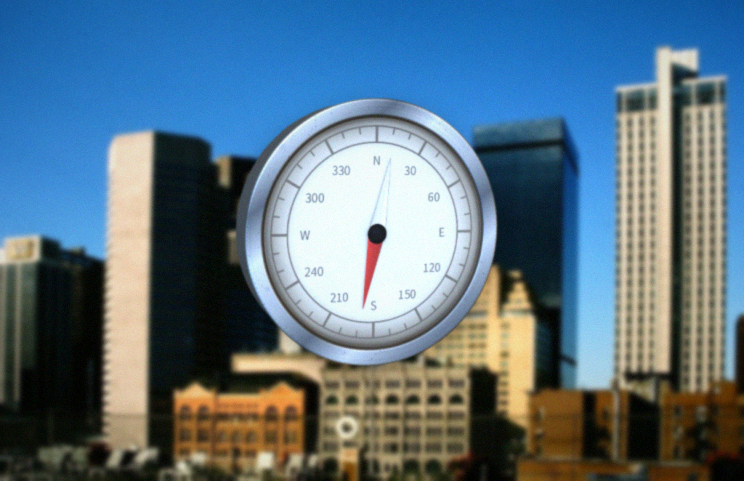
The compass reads 190 °
